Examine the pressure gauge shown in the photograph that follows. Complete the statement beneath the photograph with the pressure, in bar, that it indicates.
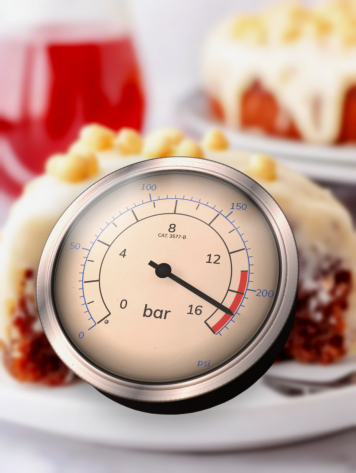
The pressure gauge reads 15 bar
